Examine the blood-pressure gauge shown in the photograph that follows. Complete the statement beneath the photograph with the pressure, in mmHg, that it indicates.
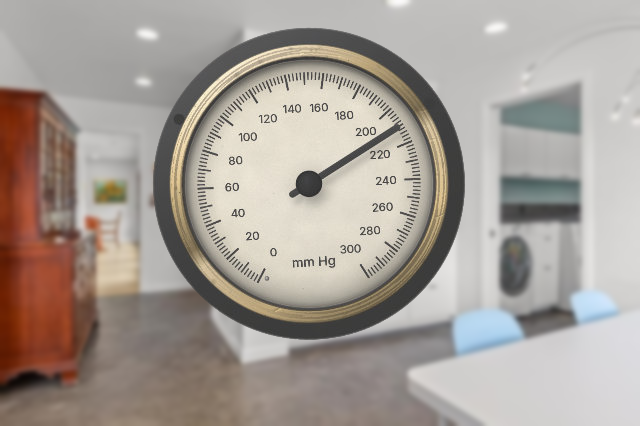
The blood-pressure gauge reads 210 mmHg
